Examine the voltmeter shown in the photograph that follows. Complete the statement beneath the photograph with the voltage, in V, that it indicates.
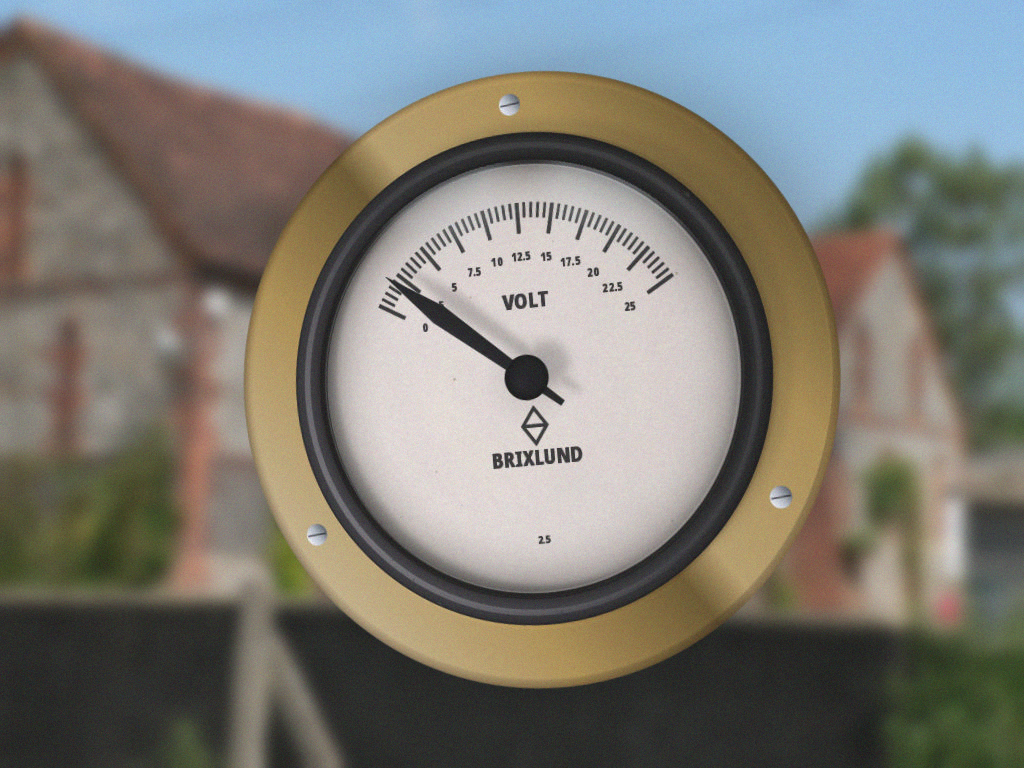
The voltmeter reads 2 V
